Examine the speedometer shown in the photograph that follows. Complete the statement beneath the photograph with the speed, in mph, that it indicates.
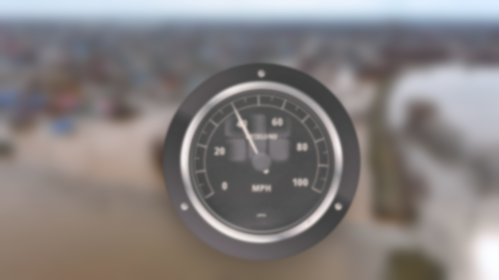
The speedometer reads 40 mph
